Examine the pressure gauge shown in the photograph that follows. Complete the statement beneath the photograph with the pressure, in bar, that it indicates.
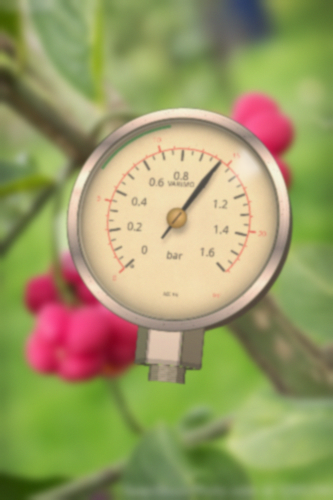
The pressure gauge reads 1 bar
